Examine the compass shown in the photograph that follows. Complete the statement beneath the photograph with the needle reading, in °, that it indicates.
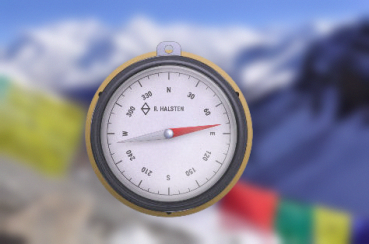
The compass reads 80 °
